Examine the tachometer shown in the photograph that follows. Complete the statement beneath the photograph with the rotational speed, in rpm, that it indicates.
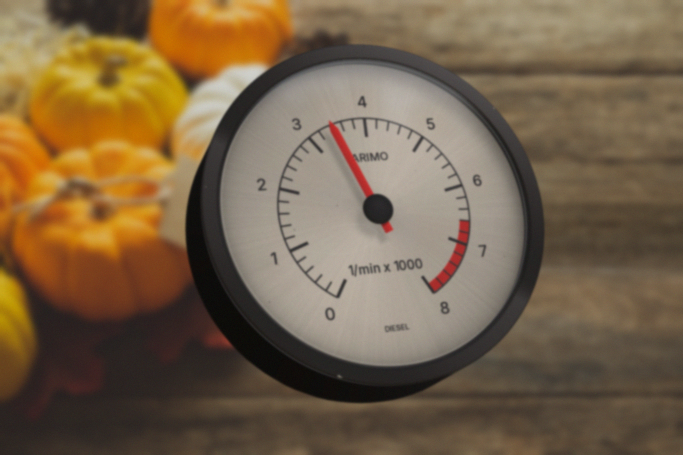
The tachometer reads 3400 rpm
